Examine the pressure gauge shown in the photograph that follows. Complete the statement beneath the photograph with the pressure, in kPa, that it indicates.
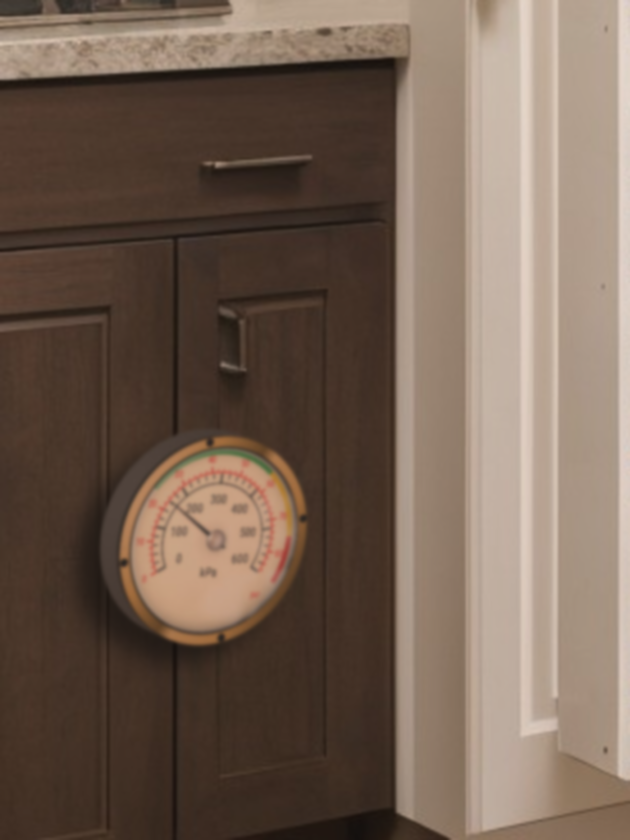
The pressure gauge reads 160 kPa
